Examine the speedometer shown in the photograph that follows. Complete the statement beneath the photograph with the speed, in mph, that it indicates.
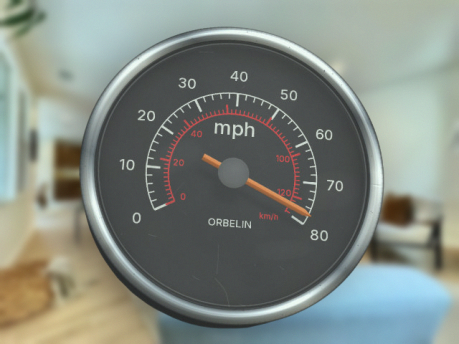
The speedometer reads 78 mph
